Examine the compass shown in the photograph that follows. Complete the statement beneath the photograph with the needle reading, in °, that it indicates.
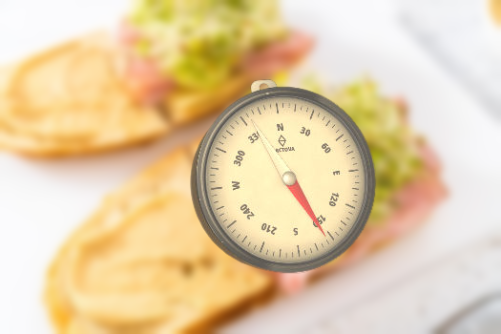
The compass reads 155 °
